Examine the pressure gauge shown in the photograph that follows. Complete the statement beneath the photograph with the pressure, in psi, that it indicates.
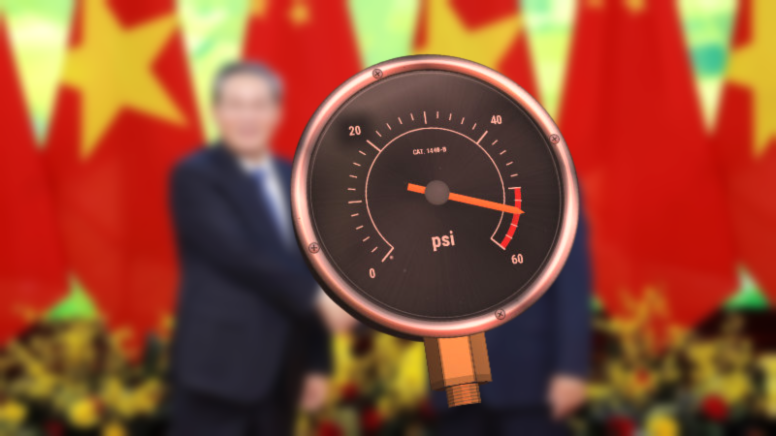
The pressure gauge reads 54 psi
